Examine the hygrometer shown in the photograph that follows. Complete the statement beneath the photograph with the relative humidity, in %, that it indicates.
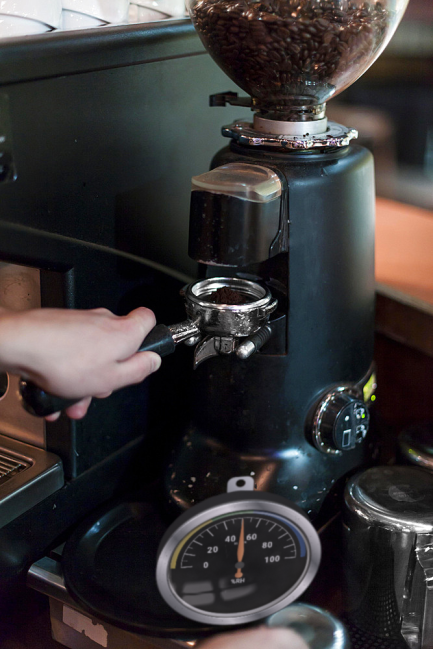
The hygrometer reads 50 %
